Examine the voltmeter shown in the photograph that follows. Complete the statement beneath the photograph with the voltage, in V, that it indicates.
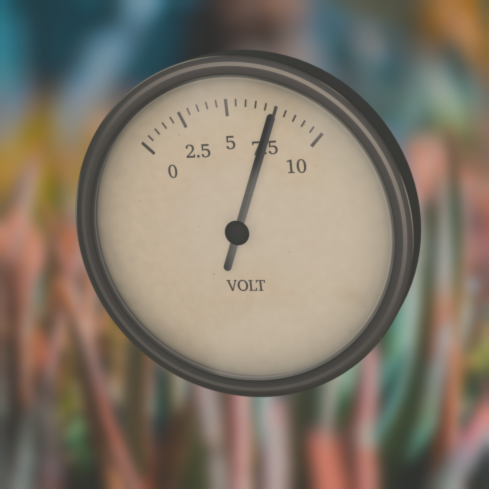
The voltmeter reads 7.5 V
